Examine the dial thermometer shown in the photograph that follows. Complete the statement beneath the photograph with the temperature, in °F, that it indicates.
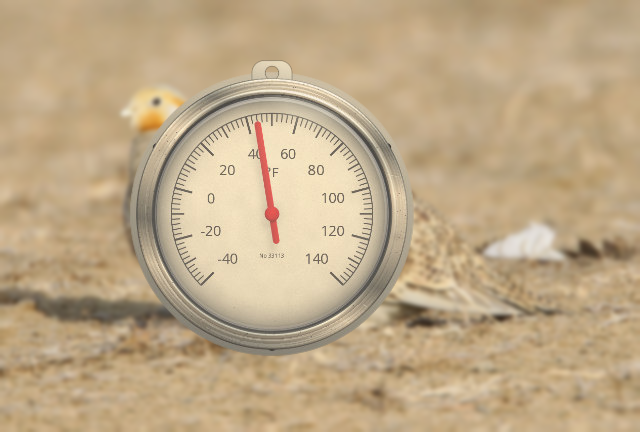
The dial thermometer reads 44 °F
